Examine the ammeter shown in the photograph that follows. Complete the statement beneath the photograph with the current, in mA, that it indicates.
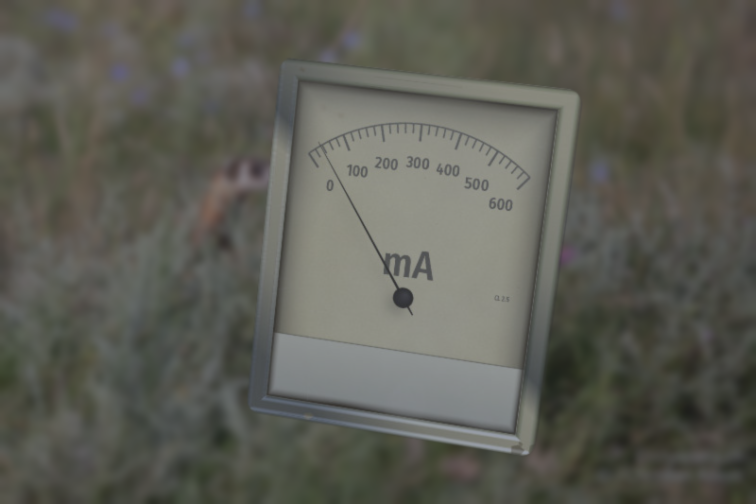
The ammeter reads 40 mA
